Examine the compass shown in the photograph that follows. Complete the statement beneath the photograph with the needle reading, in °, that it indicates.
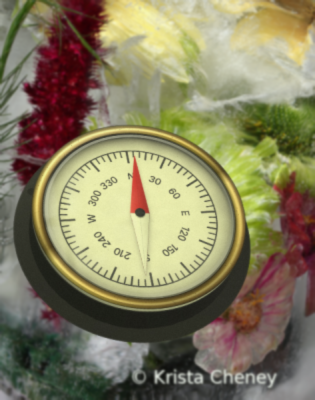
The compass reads 5 °
